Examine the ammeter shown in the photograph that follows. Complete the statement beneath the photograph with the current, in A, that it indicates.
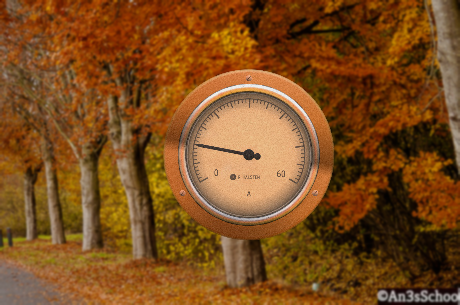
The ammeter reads 10 A
